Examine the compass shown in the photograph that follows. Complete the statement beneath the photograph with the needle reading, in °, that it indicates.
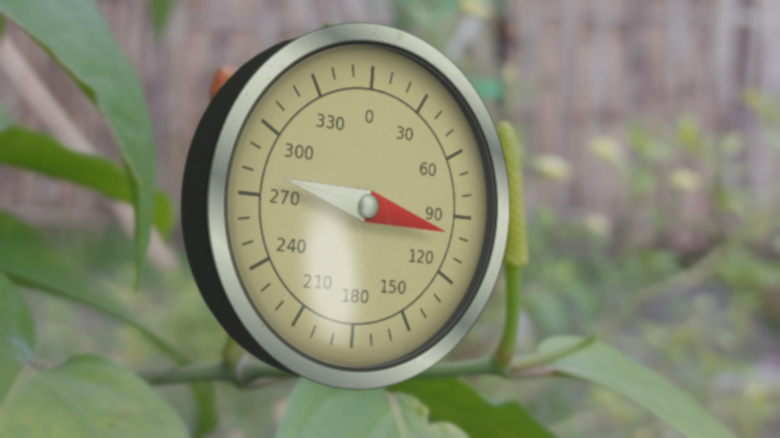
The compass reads 100 °
